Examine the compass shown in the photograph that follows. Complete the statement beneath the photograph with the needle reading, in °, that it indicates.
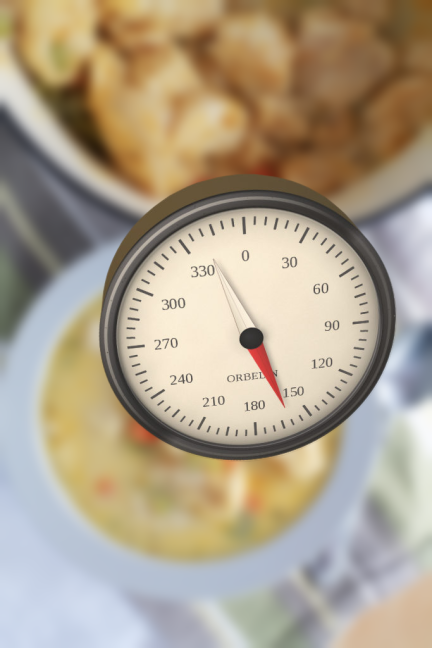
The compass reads 160 °
